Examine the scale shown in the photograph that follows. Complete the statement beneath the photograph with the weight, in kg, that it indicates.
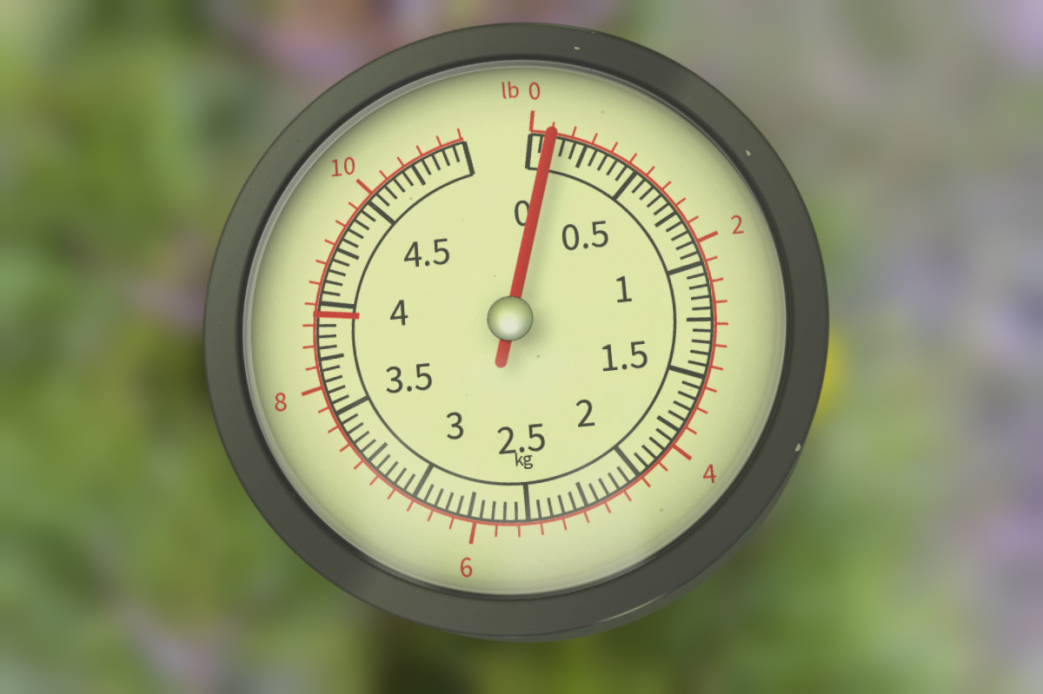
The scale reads 0.1 kg
